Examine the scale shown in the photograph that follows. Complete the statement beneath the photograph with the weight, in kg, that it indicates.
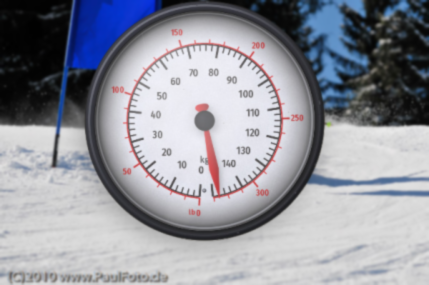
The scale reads 148 kg
